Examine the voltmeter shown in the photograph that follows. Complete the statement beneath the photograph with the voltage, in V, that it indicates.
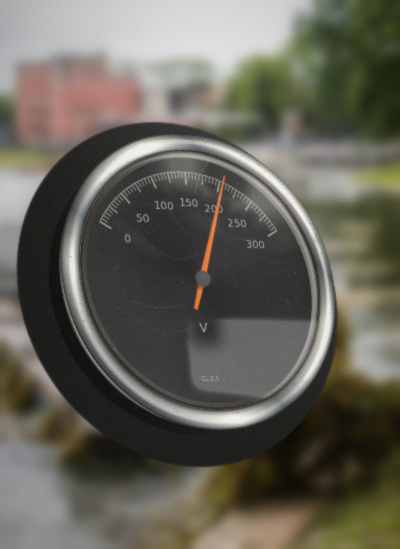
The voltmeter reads 200 V
